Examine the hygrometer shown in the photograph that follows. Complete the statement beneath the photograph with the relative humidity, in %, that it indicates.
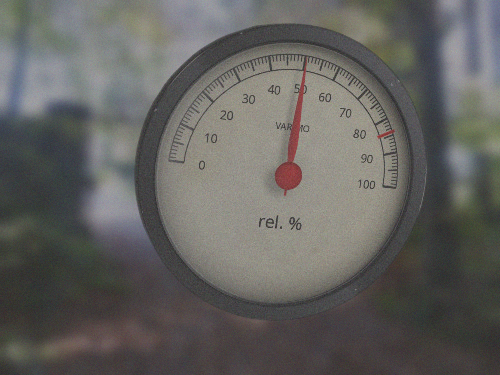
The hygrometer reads 50 %
